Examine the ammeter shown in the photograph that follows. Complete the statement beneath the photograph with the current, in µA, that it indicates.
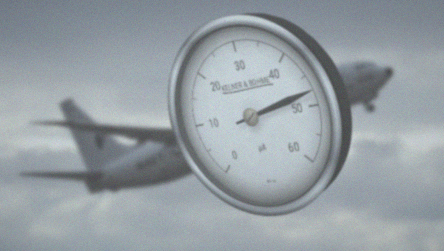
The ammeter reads 47.5 µA
